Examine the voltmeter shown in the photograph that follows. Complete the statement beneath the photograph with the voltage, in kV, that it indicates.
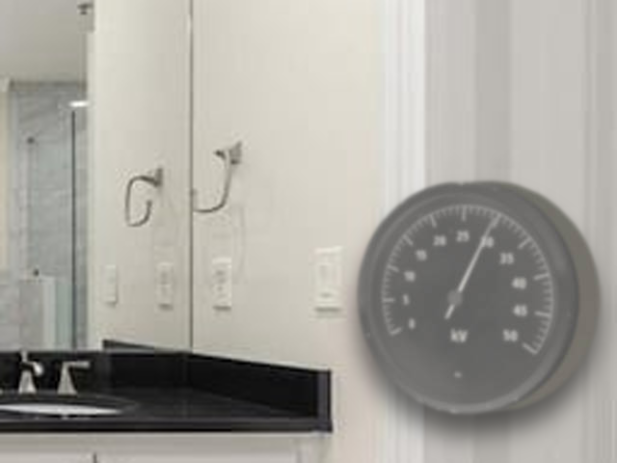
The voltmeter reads 30 kV
